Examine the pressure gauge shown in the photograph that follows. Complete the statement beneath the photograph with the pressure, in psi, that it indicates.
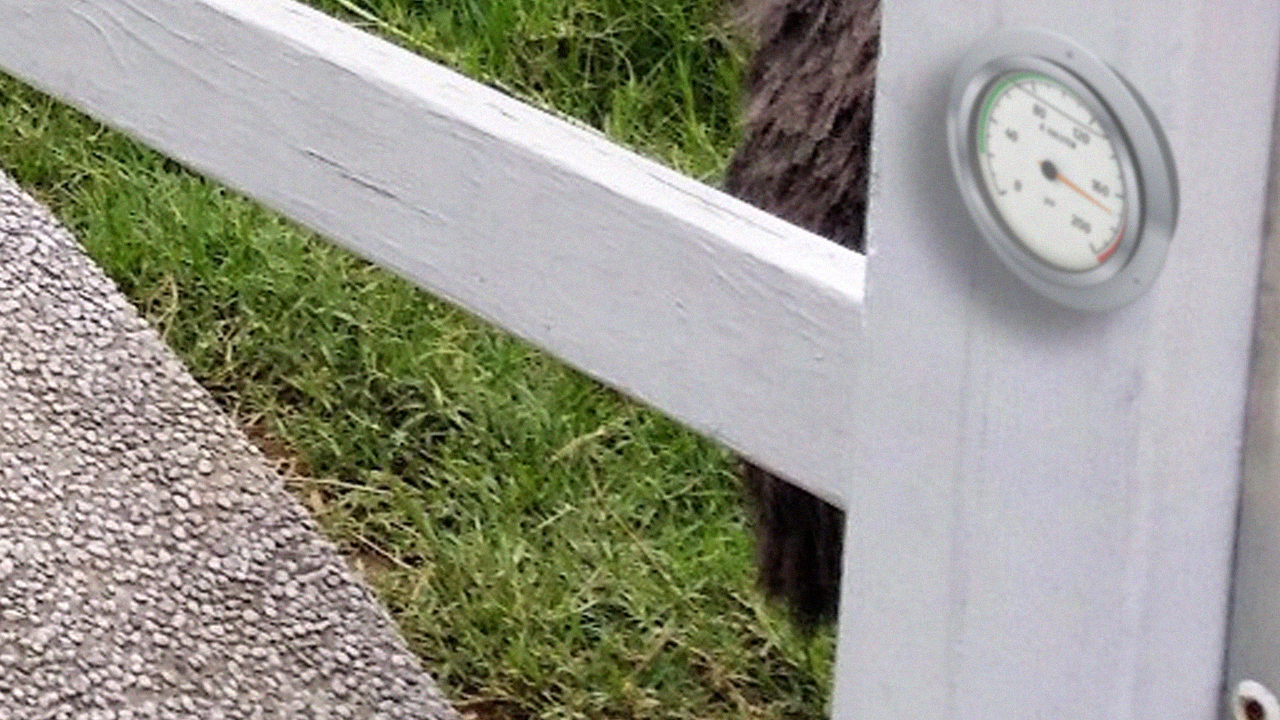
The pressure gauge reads 170 psi
